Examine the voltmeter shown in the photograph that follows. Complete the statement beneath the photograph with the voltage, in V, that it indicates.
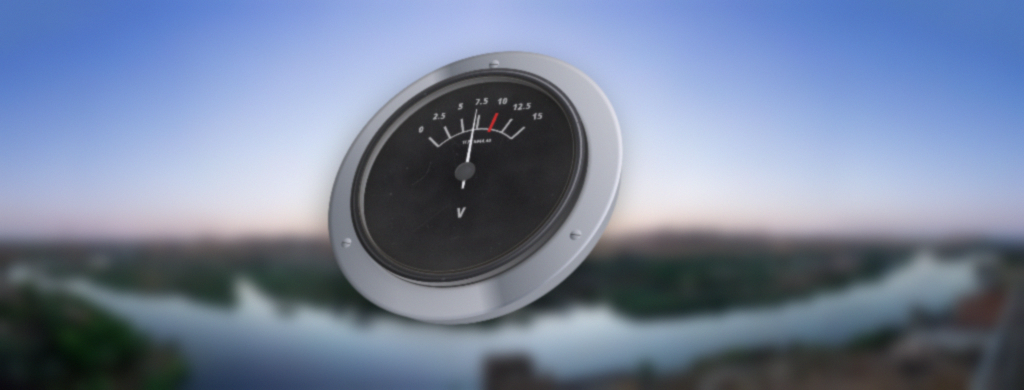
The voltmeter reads 7.5 V
